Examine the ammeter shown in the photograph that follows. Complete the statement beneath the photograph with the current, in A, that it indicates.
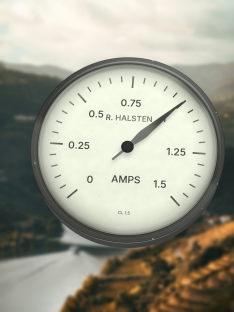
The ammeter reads 1 A
